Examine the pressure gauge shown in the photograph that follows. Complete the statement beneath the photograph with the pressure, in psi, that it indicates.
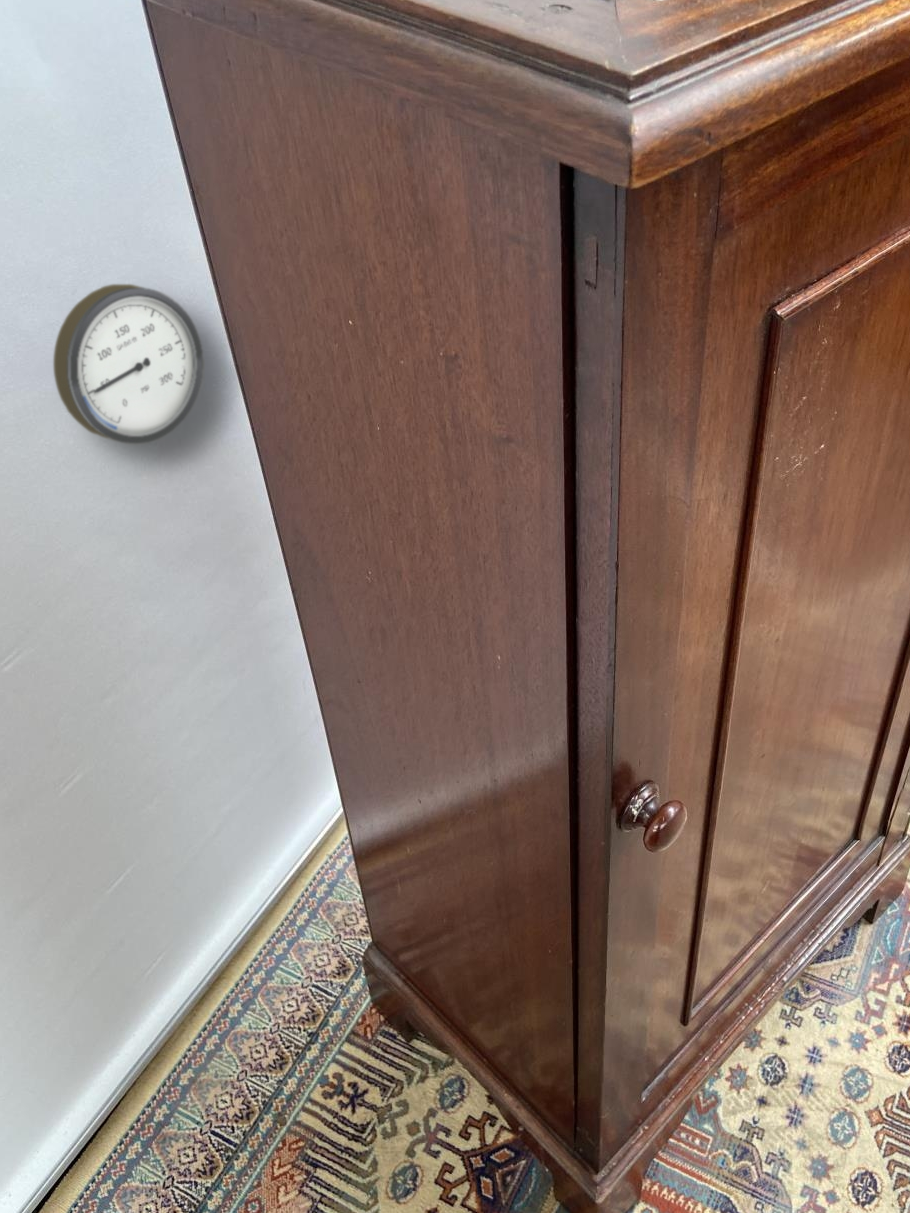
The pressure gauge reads 50 psi
